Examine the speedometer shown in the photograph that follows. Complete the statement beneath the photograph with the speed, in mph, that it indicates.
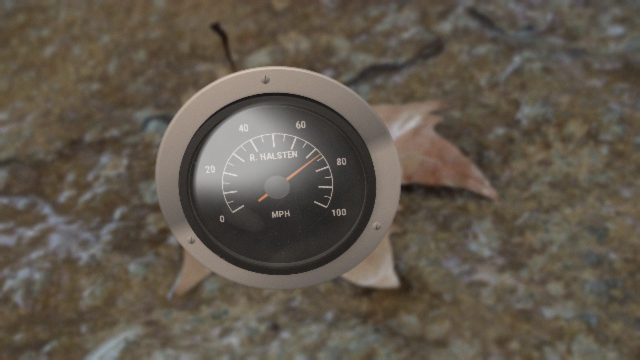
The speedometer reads 72.5 mph
